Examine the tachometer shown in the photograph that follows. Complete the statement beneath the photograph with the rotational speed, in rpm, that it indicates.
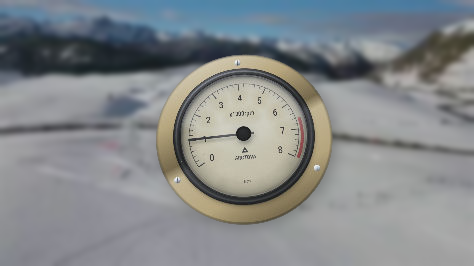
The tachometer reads 1000 rpm
